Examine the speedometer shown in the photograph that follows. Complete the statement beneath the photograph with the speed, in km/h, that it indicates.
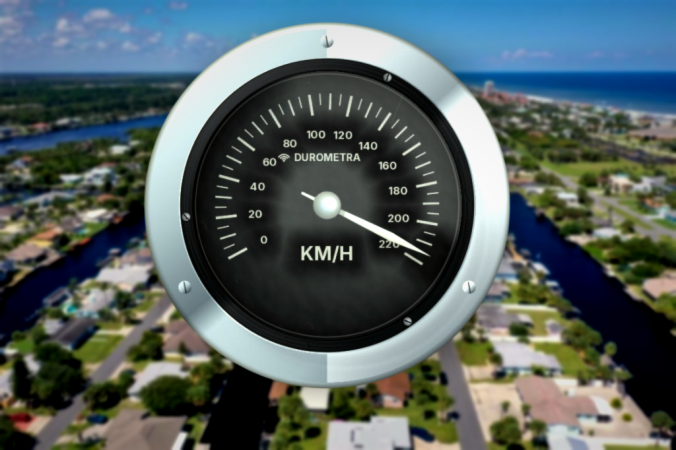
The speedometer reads 215 km/h
